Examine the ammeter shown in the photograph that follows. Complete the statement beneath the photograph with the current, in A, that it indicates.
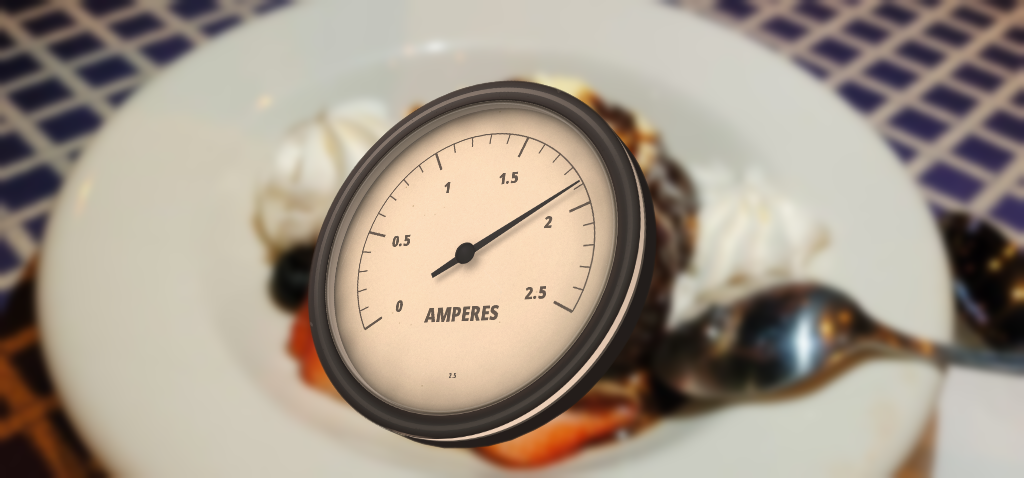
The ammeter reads 1.9 A
